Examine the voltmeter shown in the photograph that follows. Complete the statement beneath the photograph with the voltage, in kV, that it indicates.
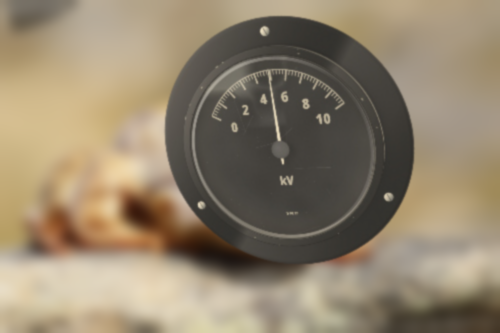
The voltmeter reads 5 kV
